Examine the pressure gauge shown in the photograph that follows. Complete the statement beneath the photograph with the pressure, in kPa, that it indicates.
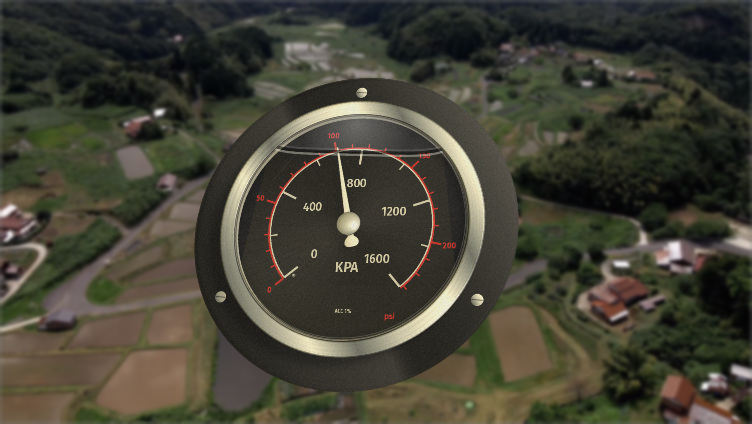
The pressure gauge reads 700 kPa
